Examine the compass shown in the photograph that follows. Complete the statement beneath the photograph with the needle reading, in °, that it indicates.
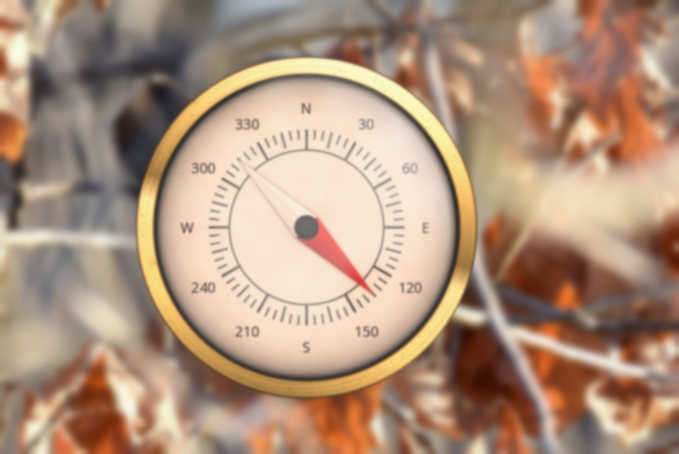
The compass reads 135 °
